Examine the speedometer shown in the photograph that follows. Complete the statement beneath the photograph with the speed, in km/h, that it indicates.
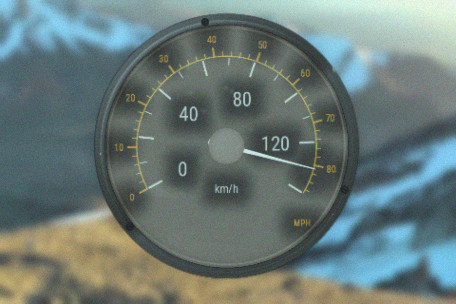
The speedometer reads 130 km/h
